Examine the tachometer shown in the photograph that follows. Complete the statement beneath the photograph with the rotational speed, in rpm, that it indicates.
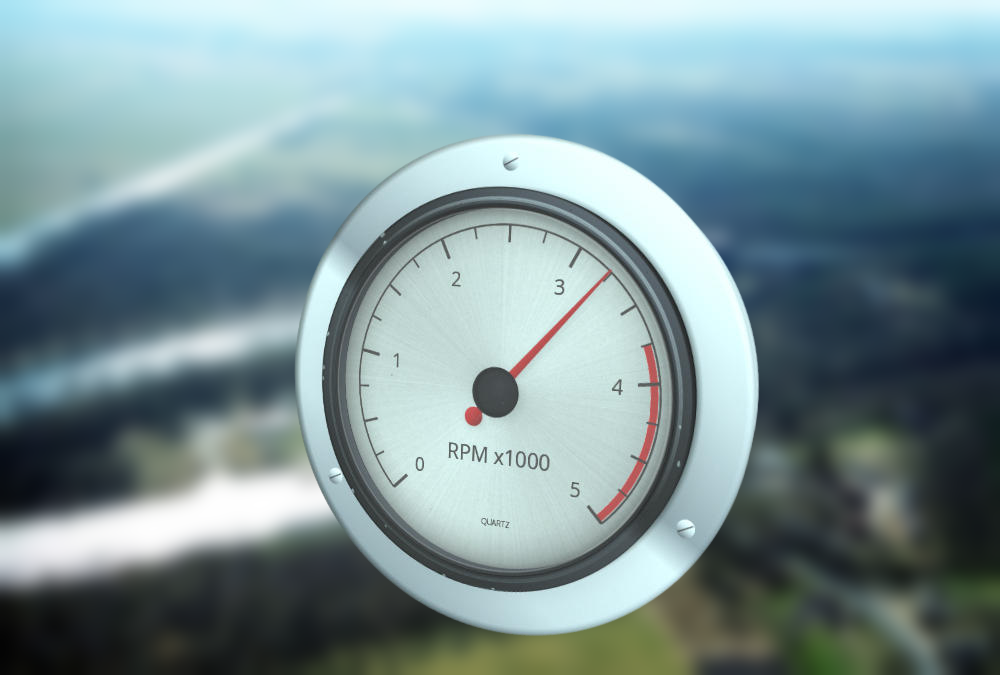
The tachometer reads 3250 rpm
